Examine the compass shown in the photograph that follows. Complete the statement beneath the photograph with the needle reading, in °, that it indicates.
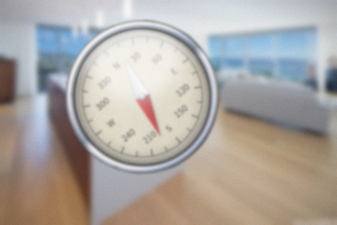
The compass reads 195 °
